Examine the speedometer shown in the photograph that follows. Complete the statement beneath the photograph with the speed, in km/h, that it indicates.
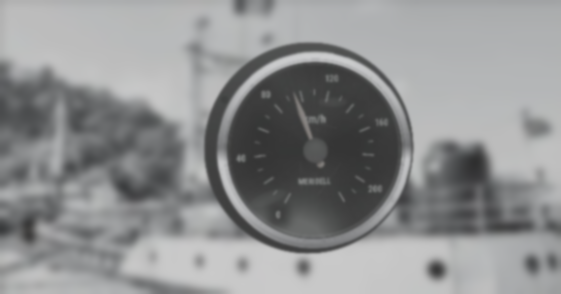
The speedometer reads 95 km/h
